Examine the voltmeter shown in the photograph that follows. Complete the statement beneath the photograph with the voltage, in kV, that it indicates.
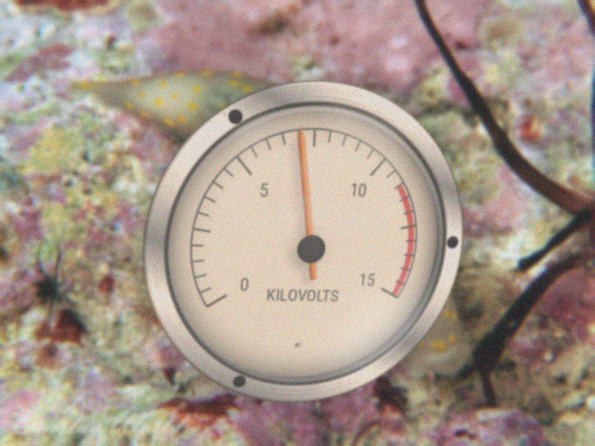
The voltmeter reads 7 kV
